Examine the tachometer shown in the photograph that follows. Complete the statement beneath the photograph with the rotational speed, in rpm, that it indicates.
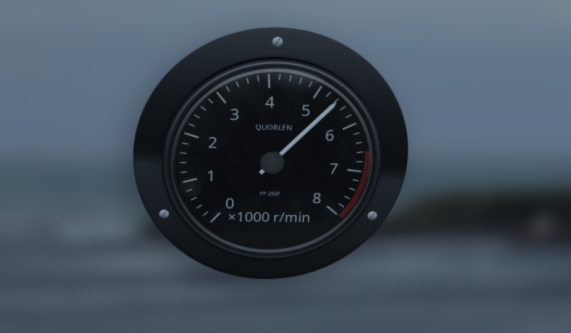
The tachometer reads 5400 rpm
